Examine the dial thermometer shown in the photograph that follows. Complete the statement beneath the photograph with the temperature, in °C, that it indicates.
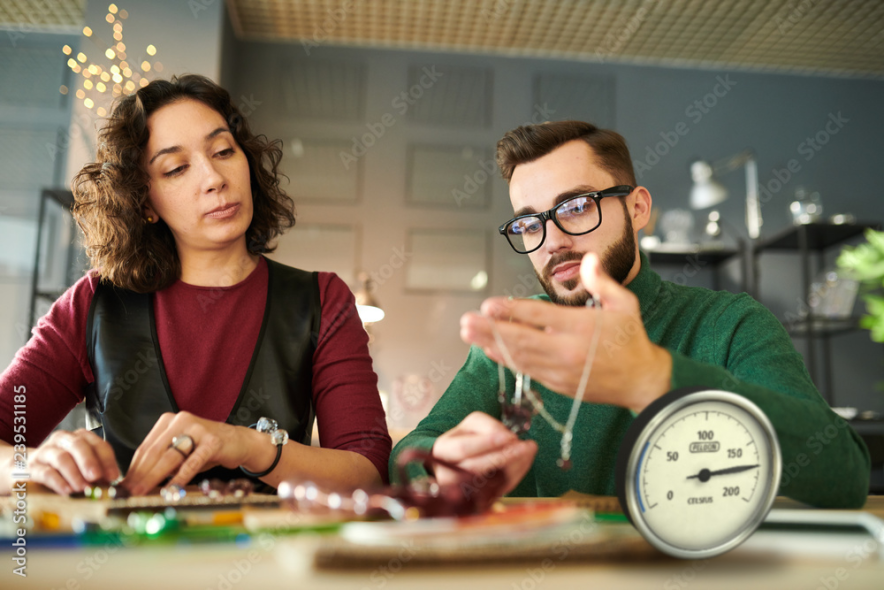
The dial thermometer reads 170 °C
